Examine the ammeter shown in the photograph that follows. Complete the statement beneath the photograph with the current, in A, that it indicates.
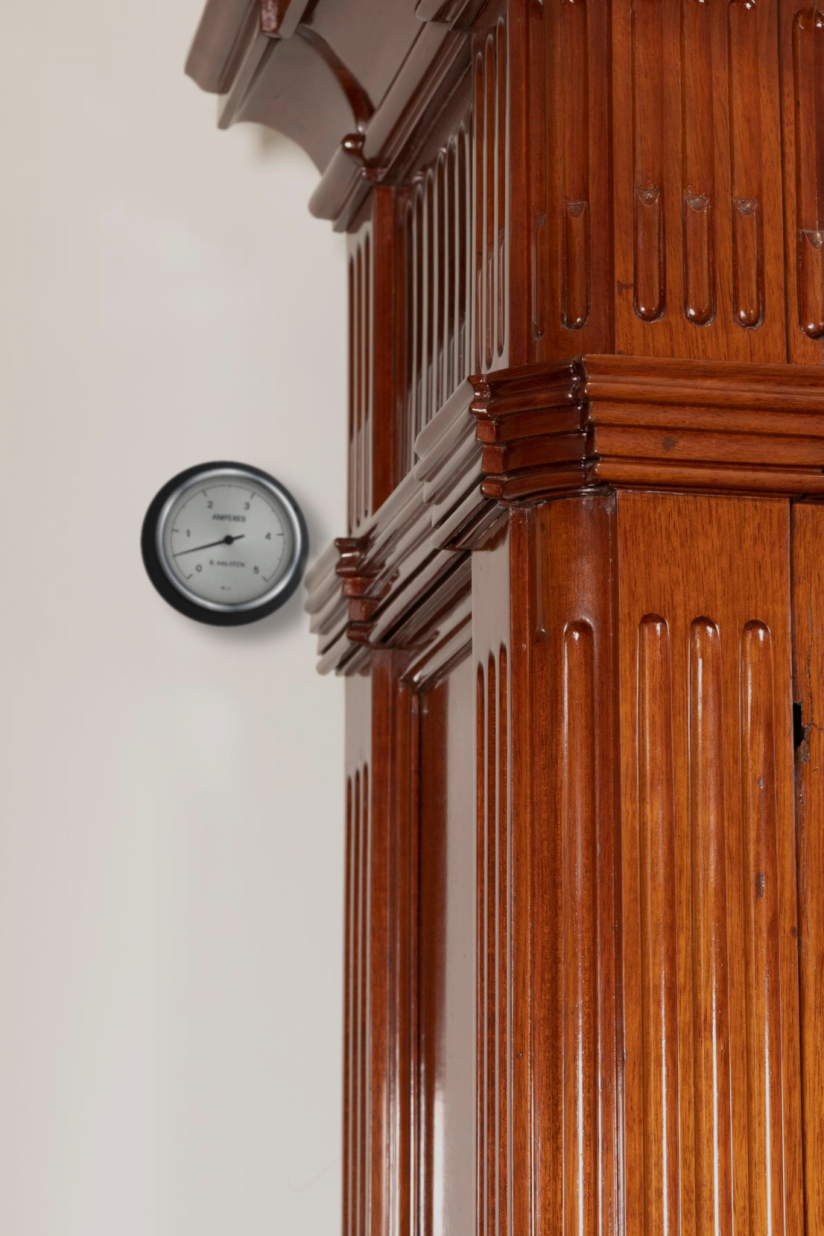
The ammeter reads 0.5 A
